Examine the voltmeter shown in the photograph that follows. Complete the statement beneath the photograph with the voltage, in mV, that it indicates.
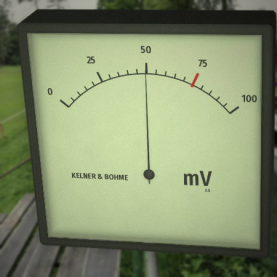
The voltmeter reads 50 mV
